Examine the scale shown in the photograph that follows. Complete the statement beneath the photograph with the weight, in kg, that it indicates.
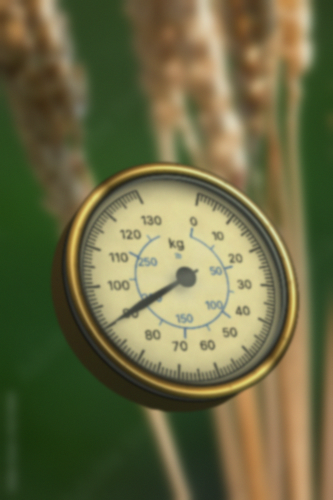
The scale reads 90 kg
